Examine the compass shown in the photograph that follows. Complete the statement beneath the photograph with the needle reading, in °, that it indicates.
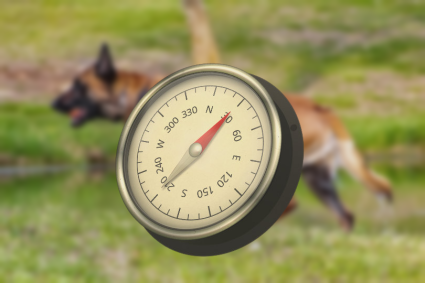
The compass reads 30 °
